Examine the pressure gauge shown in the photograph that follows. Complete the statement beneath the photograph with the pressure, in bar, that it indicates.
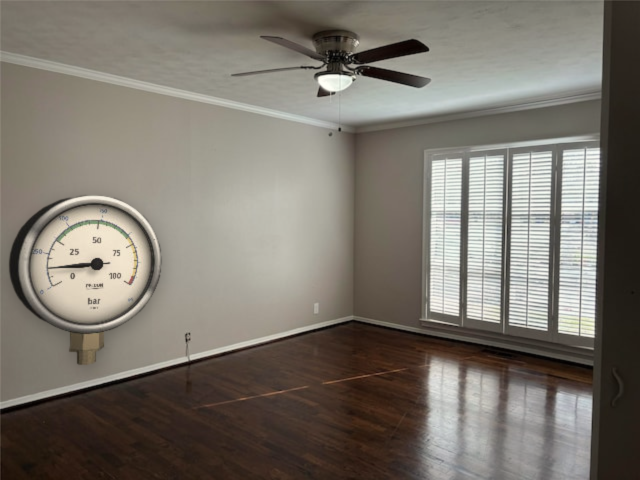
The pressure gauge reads 10 bar
